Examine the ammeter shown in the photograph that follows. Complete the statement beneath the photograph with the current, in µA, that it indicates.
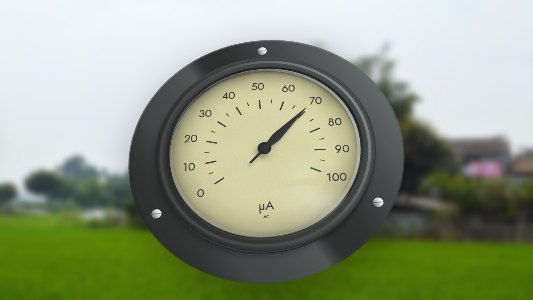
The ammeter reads 70 µA
